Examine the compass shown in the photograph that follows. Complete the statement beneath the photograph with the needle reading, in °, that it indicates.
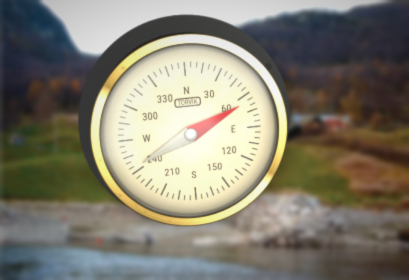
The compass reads 65 °
